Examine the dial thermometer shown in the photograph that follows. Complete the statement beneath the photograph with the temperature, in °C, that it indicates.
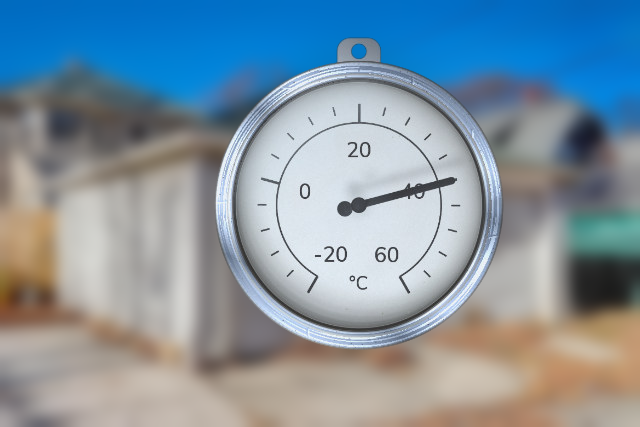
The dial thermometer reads 40 °C
